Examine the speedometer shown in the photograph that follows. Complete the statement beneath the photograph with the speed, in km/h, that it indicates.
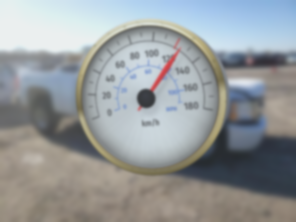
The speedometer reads 125 km/h
